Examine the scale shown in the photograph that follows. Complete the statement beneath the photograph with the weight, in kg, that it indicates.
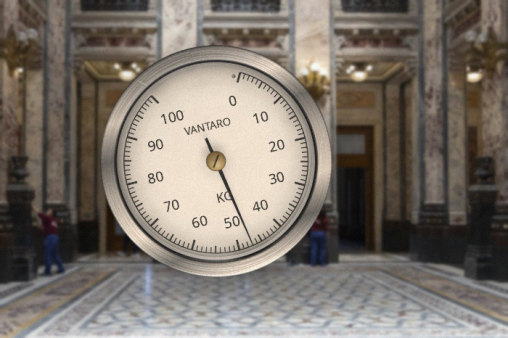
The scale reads 47 kg
